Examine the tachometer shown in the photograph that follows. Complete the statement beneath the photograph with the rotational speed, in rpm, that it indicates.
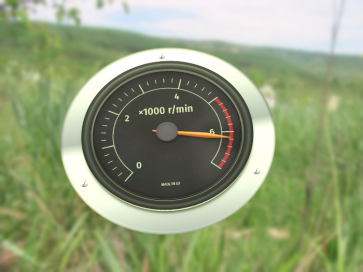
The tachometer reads 6200 rpm
